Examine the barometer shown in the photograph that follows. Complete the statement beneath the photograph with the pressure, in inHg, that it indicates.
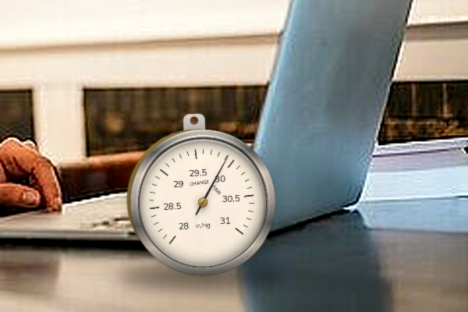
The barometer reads 29.9 inHg
